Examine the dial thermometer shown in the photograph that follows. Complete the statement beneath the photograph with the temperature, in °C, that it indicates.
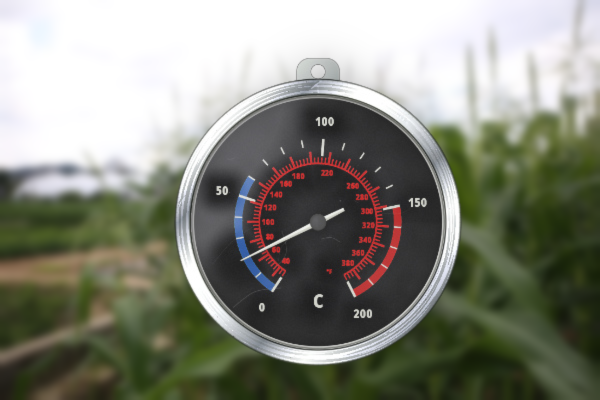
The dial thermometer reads 20 °C
